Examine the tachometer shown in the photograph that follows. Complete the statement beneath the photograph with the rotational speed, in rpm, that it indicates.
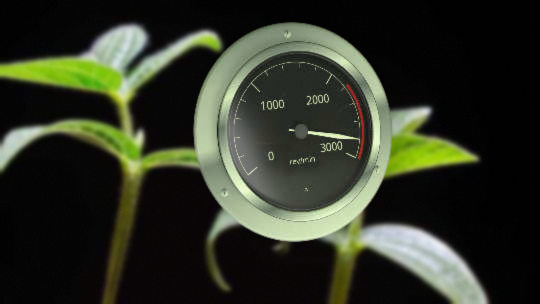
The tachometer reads 2800 rpm
